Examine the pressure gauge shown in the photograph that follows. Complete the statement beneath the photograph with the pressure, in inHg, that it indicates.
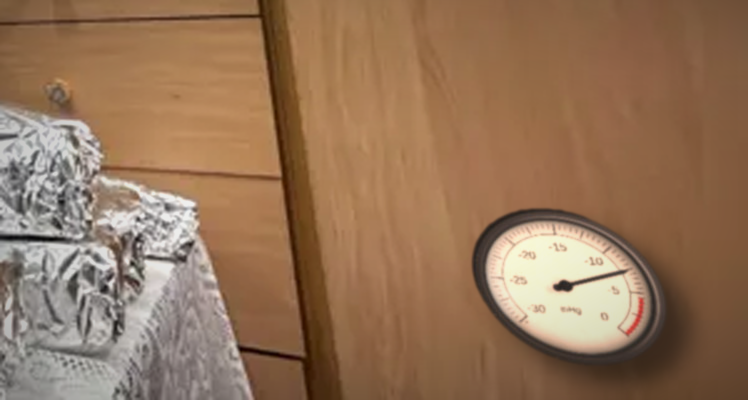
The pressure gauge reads -7.5 inHg
